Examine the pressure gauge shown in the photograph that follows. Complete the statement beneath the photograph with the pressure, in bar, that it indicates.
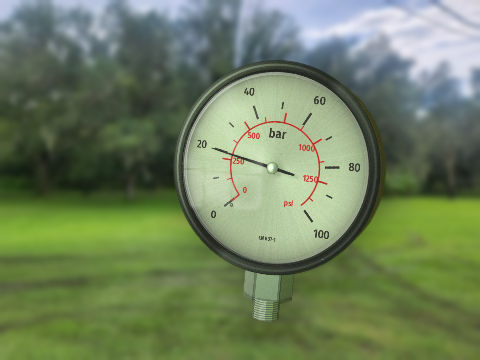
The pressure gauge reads 20 bar
